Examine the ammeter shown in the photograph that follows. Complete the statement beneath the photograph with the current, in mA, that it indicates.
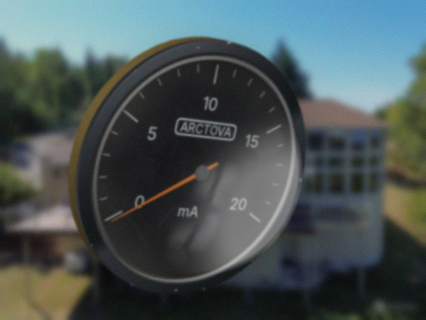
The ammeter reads 0 mA
